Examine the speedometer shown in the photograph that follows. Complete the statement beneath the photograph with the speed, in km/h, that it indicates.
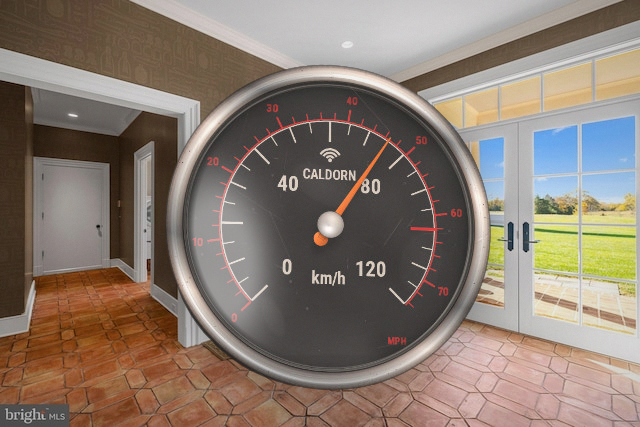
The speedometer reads 75 km/h
